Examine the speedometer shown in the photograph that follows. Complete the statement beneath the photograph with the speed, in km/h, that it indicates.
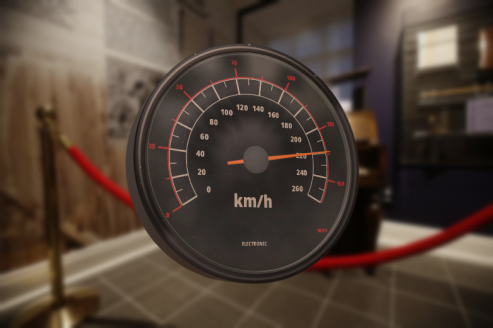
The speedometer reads 220 km/h
